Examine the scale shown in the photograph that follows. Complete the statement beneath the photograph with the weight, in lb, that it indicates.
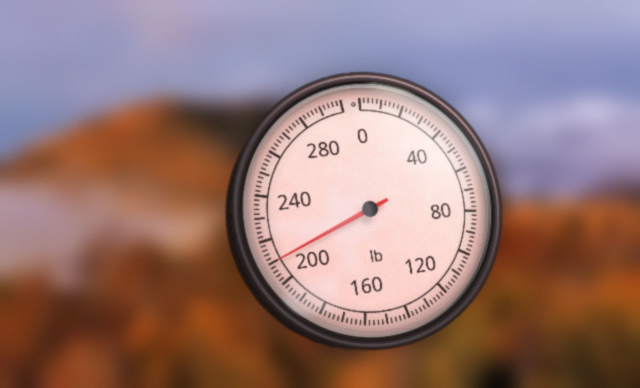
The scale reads 210 lb
